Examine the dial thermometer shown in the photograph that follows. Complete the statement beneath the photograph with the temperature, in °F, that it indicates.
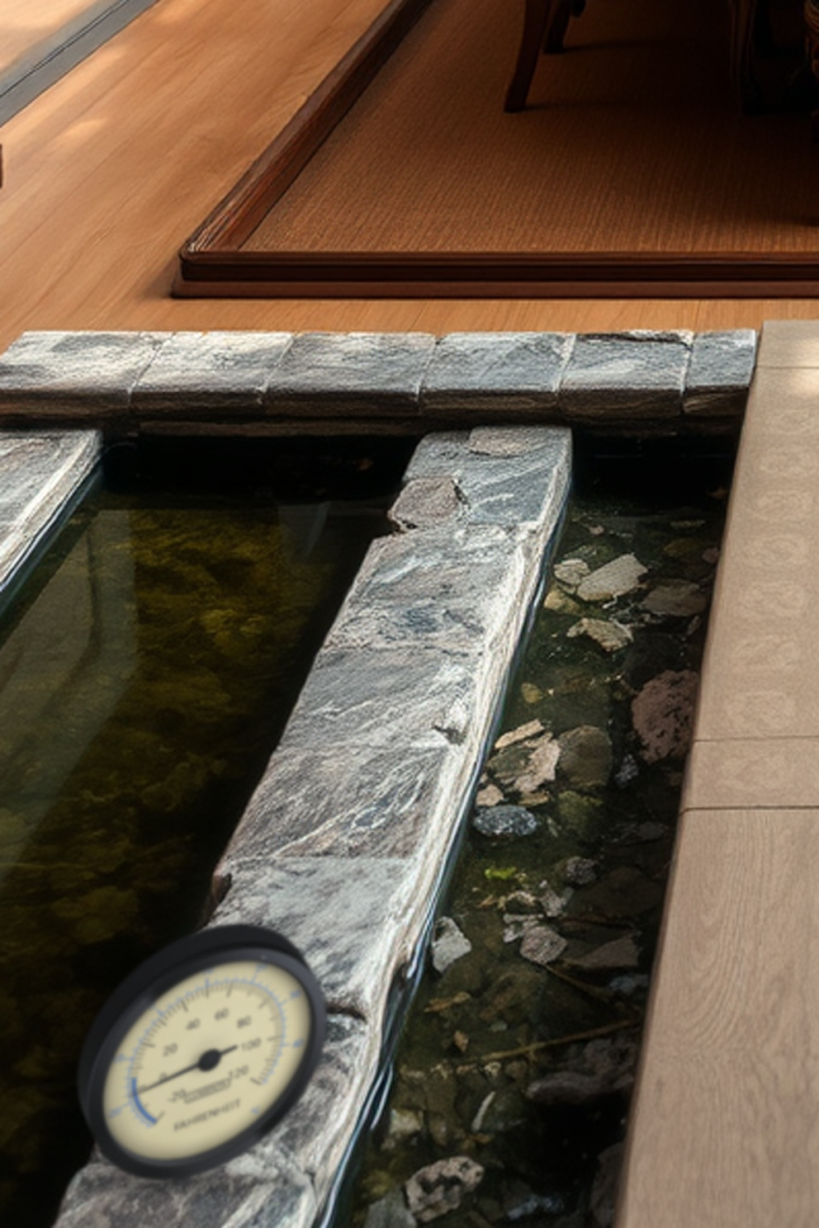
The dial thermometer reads 0 °F
